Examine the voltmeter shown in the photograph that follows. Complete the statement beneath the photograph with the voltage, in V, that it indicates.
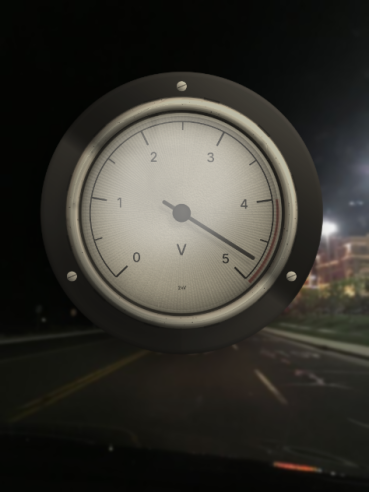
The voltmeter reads 4.75 V
